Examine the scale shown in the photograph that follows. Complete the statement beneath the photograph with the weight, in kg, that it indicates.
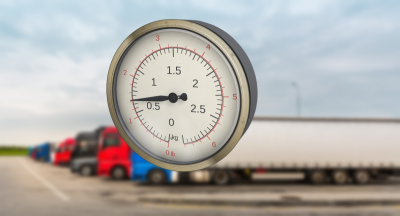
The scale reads 0.65 kg
